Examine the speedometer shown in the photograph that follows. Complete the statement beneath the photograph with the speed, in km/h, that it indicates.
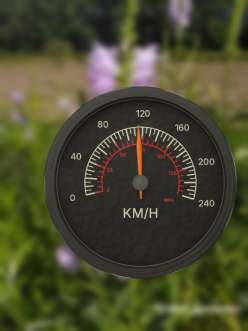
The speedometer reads 115 km/h
